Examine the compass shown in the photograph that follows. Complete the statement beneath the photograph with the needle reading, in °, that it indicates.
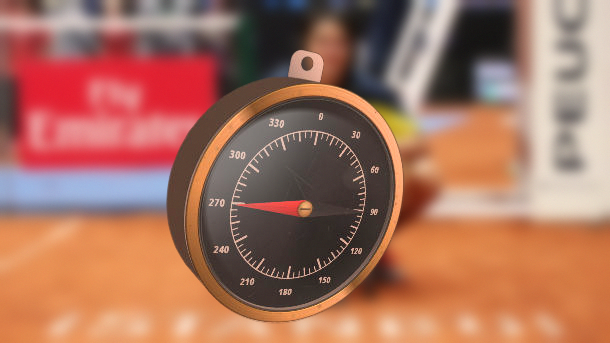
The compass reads 270 °
